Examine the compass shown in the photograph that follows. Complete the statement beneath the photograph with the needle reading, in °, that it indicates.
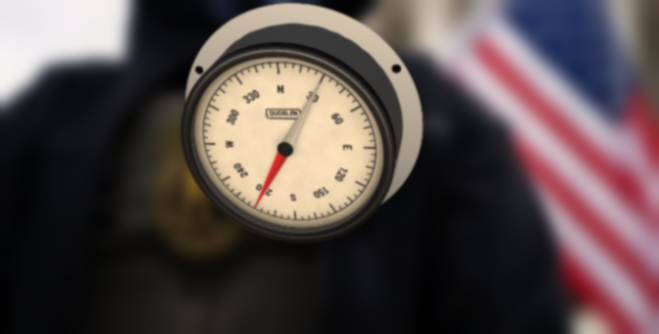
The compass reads 210 °
